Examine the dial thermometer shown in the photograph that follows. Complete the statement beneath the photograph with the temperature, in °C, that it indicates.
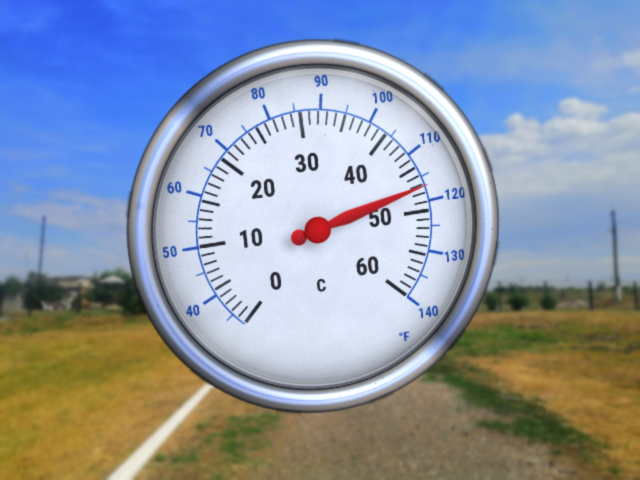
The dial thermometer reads 47 °C
